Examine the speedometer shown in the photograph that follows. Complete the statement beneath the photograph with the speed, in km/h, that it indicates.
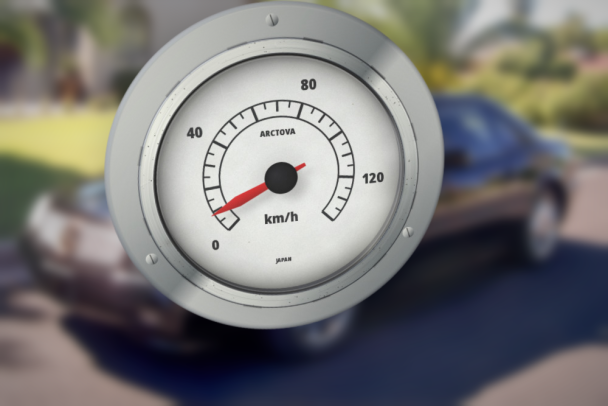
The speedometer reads 10 km/h
